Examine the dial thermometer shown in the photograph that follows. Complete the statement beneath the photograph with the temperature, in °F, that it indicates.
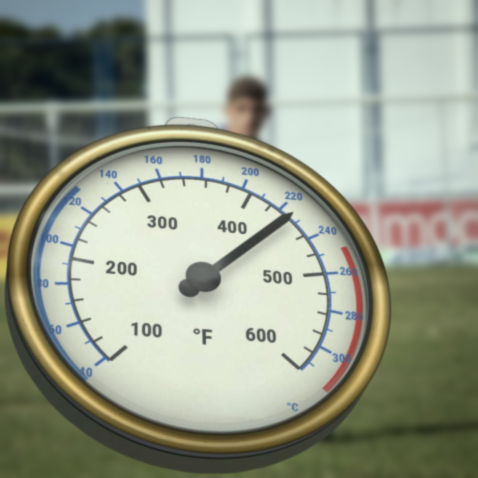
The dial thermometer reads 440 °F
